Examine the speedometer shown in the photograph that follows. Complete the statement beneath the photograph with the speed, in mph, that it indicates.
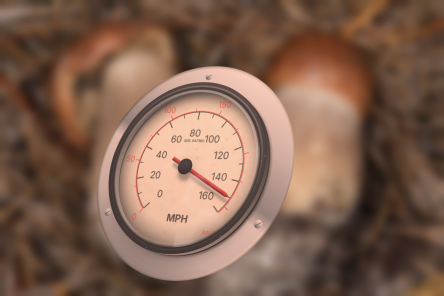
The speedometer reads 150 mph
